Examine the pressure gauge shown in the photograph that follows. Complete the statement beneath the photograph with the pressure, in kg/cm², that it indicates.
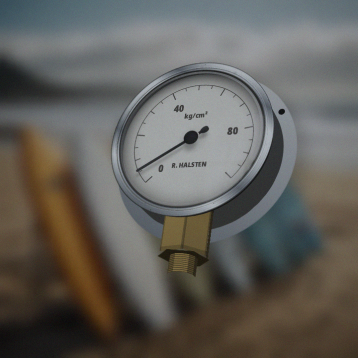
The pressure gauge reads 5 kg/cm²
